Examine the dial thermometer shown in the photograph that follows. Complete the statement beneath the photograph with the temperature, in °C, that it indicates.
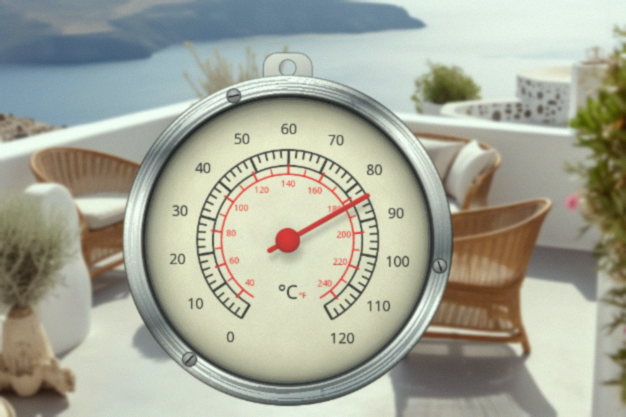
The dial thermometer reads 84 °C
